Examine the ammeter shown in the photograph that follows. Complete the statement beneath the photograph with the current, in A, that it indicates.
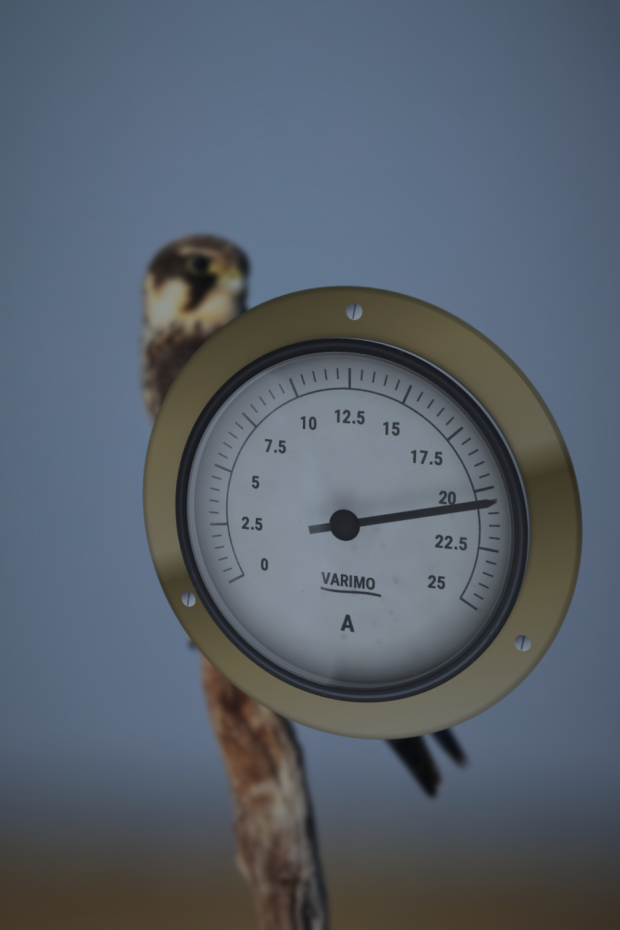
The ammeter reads 20.5 A
